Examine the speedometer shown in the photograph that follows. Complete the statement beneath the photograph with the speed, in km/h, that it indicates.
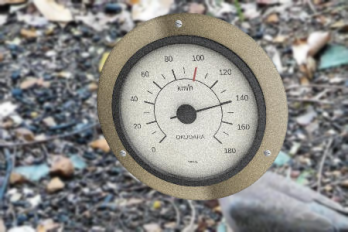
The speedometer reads 140 km/h
